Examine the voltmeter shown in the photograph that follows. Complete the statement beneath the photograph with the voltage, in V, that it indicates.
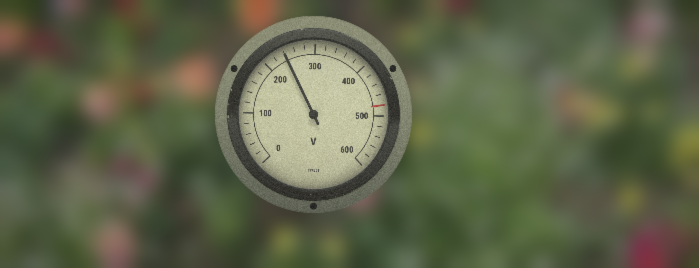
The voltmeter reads 240 V
